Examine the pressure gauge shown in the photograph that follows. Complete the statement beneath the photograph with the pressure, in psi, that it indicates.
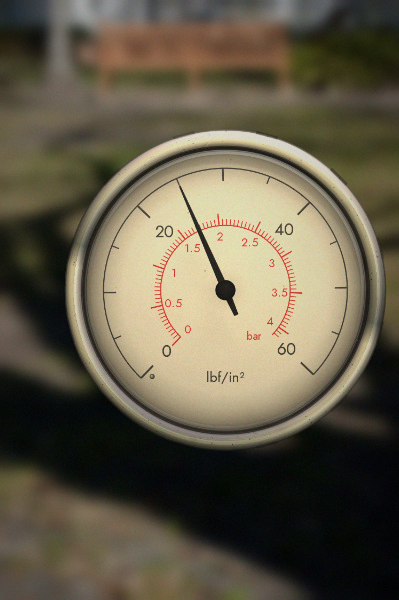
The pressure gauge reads 25 psi
